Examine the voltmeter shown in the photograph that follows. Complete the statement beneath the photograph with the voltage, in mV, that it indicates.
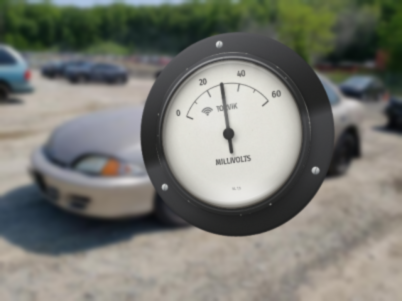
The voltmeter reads 30 mV
